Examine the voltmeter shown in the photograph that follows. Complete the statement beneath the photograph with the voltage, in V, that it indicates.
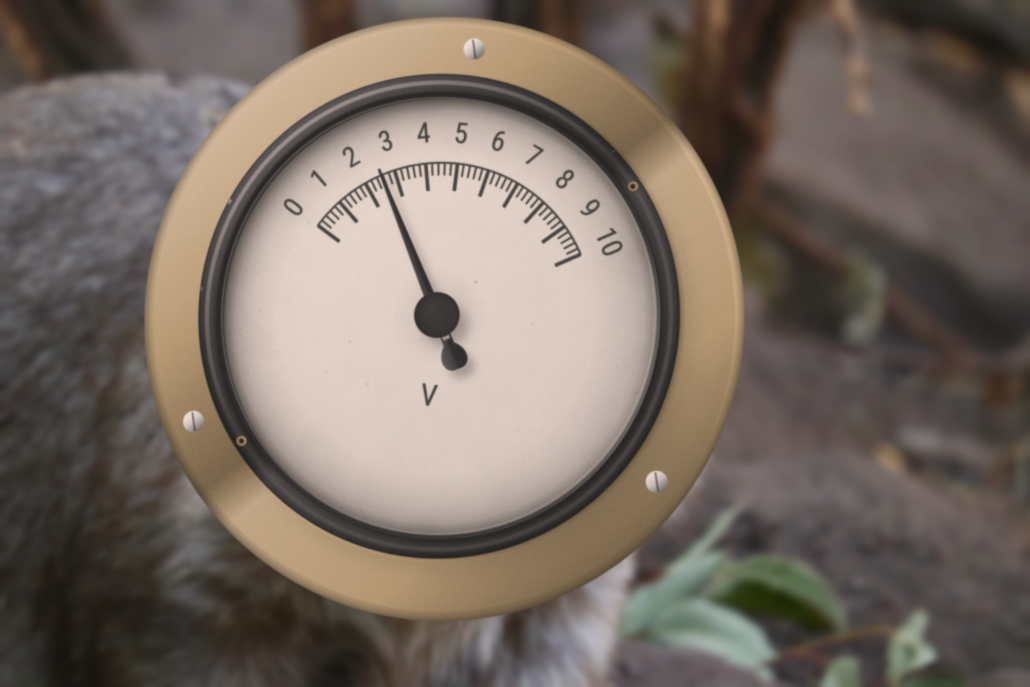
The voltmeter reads 2.6 V
